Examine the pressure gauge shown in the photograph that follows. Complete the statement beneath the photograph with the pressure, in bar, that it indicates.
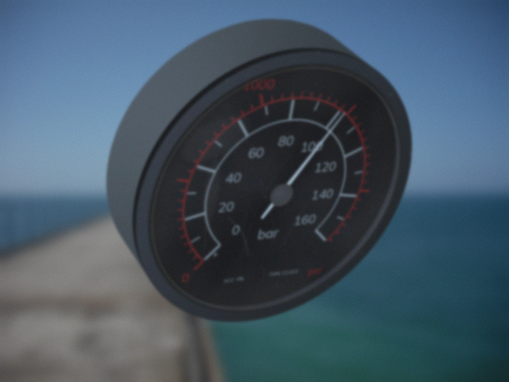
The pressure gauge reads 100 bar
